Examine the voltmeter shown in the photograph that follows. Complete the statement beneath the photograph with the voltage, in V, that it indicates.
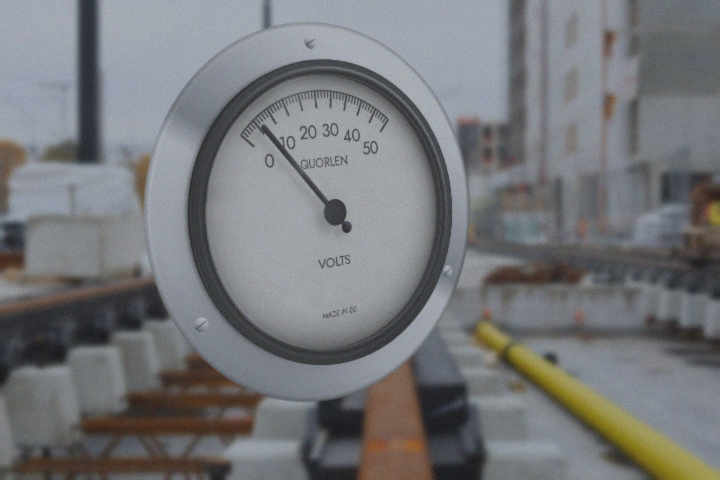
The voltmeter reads 5 V
